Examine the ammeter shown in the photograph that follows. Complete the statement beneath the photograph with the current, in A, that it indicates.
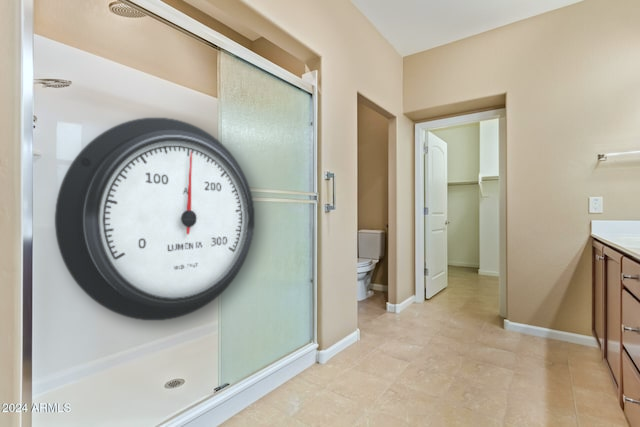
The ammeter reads 150 A
